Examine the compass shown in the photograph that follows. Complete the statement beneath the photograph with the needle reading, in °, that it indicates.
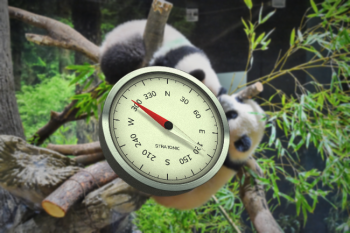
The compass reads 300 °
